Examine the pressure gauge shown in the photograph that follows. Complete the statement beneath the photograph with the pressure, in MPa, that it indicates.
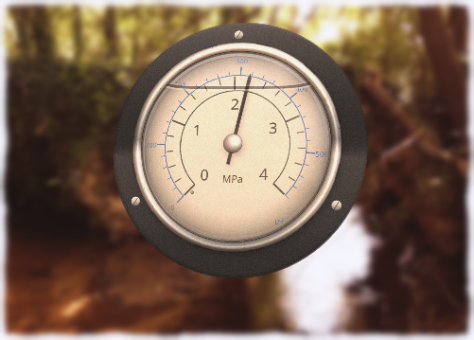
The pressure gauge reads 2.2 MPa
